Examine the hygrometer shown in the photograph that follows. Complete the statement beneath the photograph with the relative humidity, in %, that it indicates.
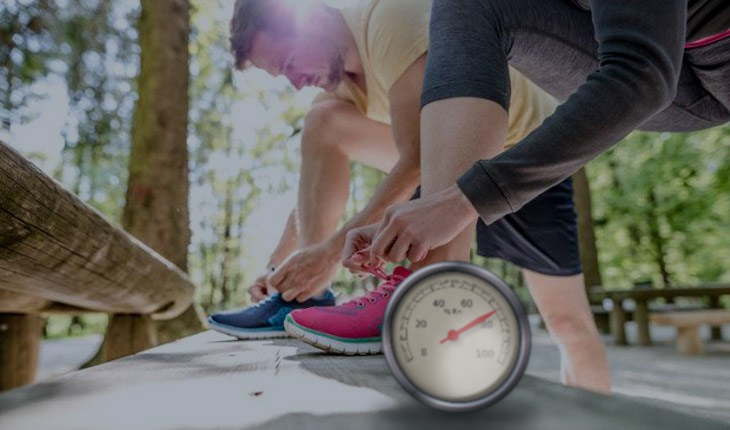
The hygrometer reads 75 %
